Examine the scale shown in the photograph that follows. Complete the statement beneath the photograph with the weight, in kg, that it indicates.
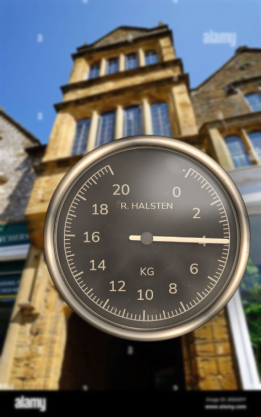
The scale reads 4 kg
